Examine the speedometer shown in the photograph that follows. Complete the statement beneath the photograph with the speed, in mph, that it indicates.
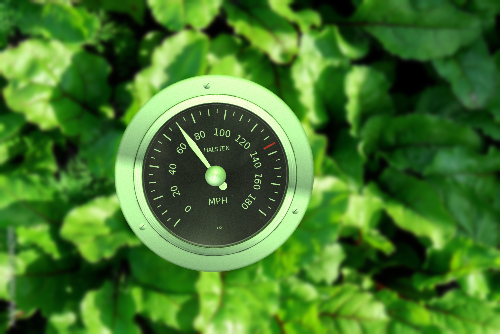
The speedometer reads 70 mph
